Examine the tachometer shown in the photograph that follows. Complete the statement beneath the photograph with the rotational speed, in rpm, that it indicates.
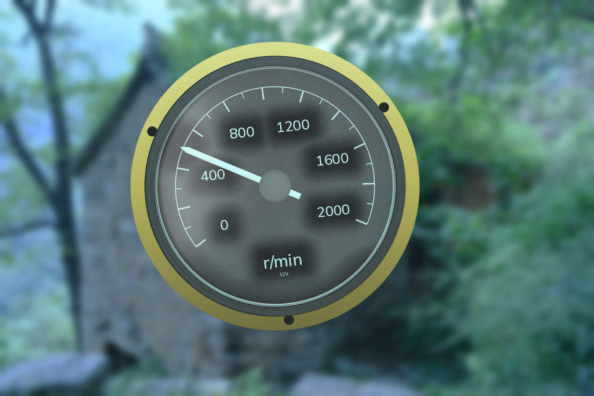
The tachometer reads 500 rpm
